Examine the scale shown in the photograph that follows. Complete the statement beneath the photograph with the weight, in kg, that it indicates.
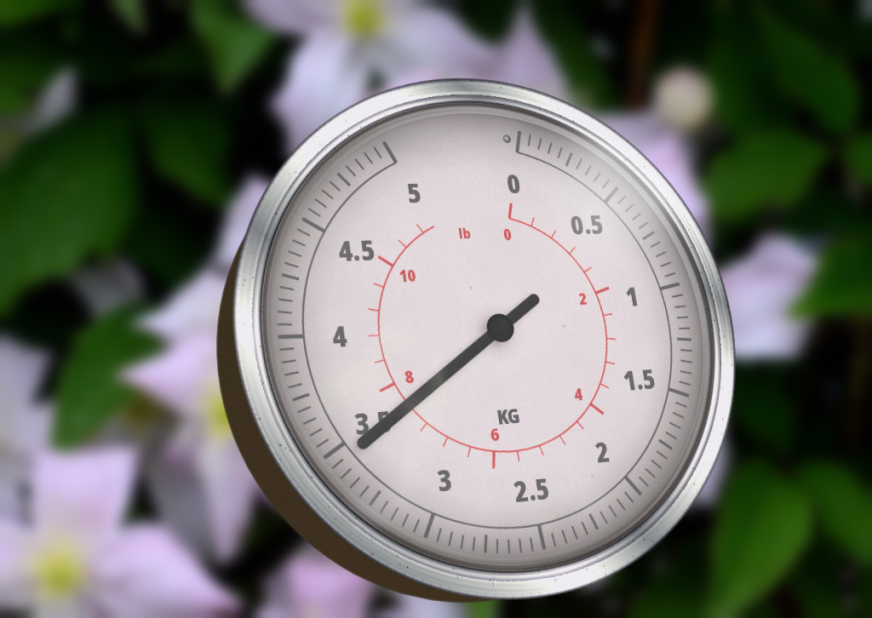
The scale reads 3.45 kg
